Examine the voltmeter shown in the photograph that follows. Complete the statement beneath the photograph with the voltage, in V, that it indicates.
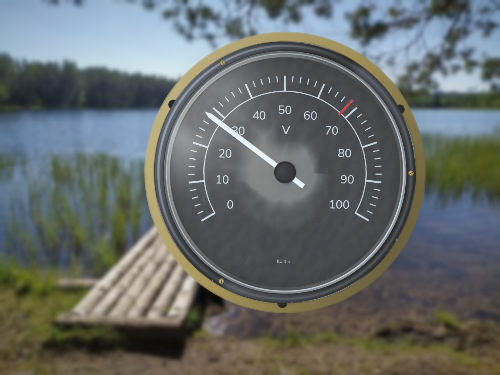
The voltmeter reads 28 V
